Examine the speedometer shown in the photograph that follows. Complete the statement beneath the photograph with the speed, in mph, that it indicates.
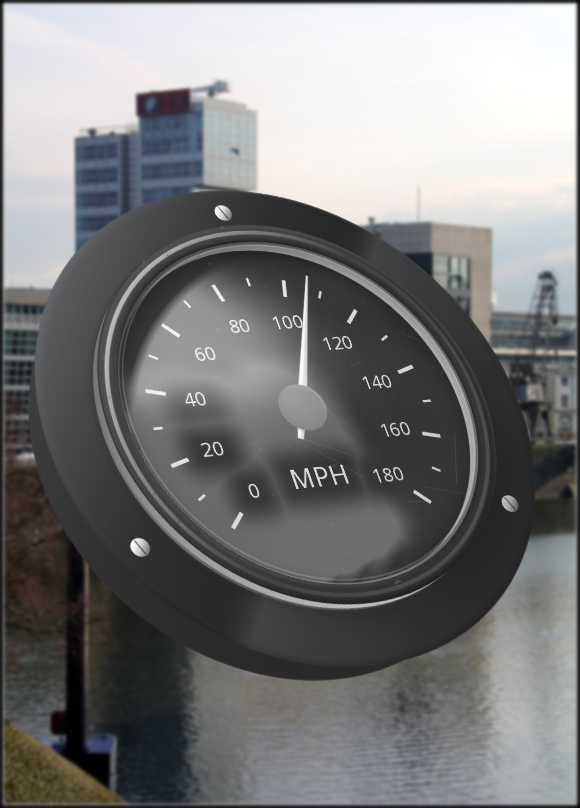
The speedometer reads 105 mph
